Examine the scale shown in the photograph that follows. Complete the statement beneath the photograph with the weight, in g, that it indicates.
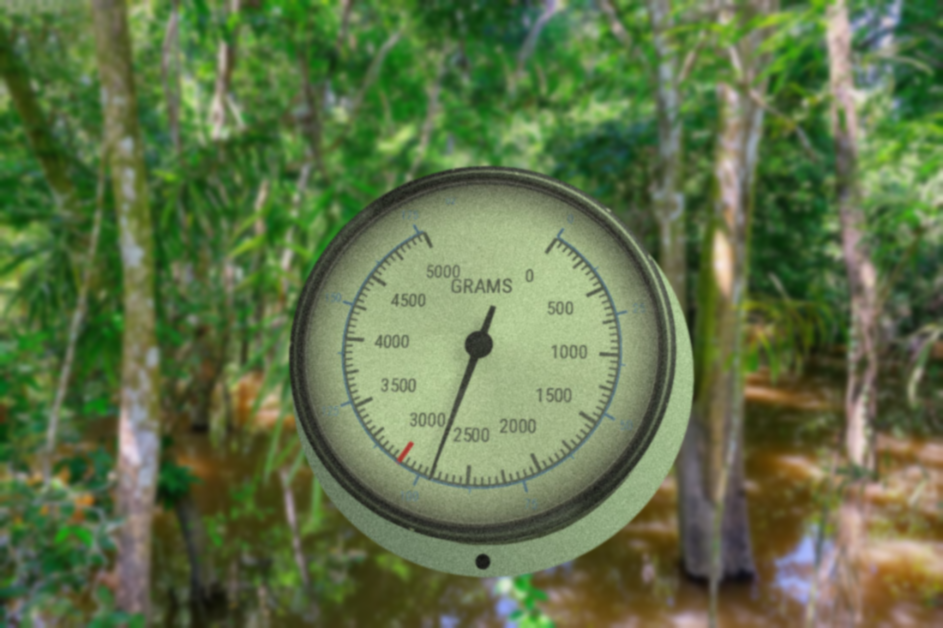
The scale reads 2750 g
